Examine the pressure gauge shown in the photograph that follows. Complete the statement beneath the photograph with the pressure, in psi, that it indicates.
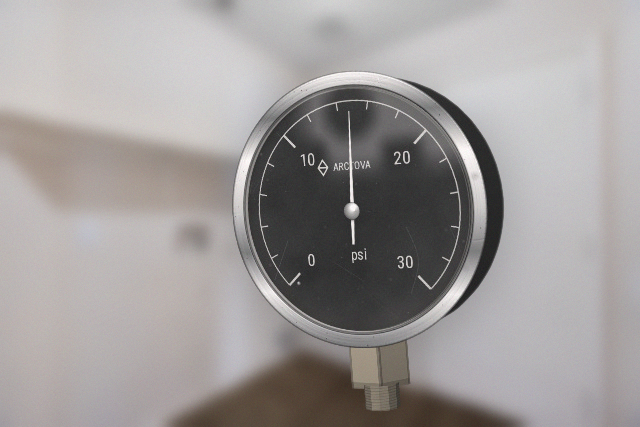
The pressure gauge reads 15 psi
